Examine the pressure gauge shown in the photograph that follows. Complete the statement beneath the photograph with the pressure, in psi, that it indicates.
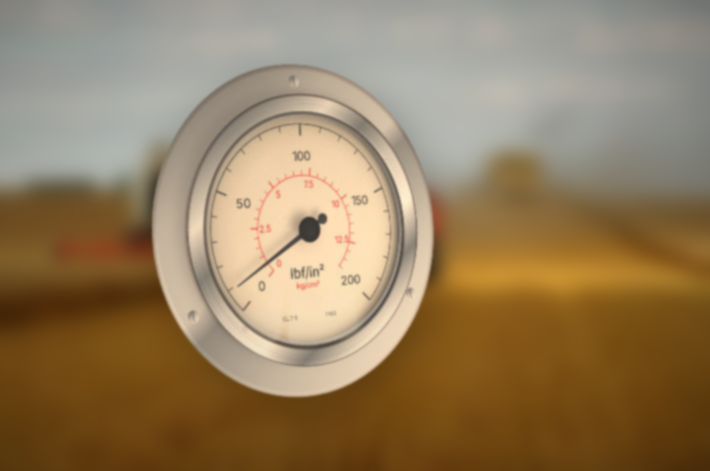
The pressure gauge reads 10 psi
